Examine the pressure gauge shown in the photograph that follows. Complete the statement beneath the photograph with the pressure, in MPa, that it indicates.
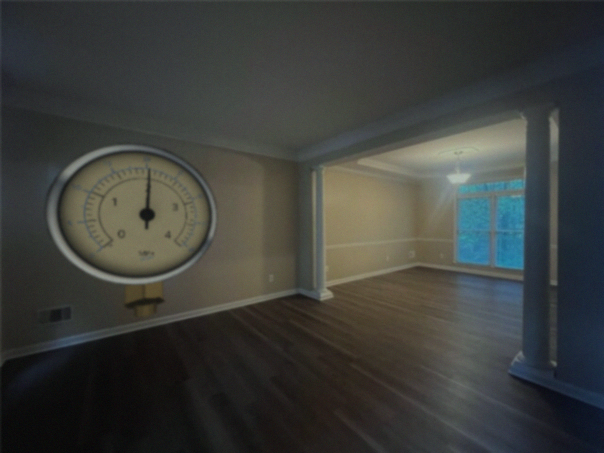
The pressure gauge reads 2 MPa
